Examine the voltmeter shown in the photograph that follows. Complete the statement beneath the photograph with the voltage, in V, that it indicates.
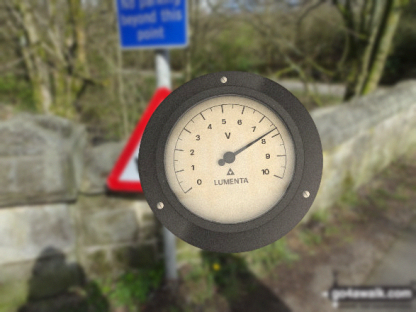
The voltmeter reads 7.75 V
